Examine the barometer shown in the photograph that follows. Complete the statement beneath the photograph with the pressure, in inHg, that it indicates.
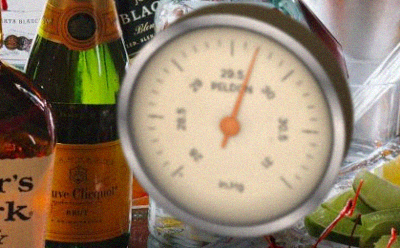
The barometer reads 29.7 inHg
